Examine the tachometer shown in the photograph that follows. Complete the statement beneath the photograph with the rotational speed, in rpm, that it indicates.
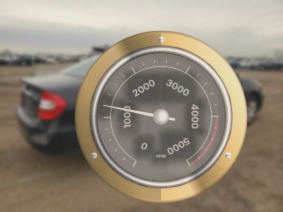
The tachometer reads 1200 rpm
